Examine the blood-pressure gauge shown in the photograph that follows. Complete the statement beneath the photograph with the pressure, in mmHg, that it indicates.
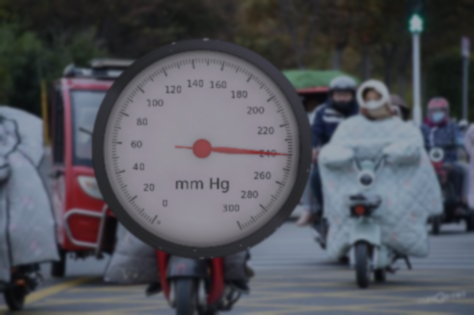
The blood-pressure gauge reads 240 mmHg
